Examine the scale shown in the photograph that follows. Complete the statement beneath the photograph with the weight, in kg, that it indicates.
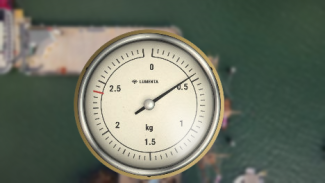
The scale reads 0.45 kg
